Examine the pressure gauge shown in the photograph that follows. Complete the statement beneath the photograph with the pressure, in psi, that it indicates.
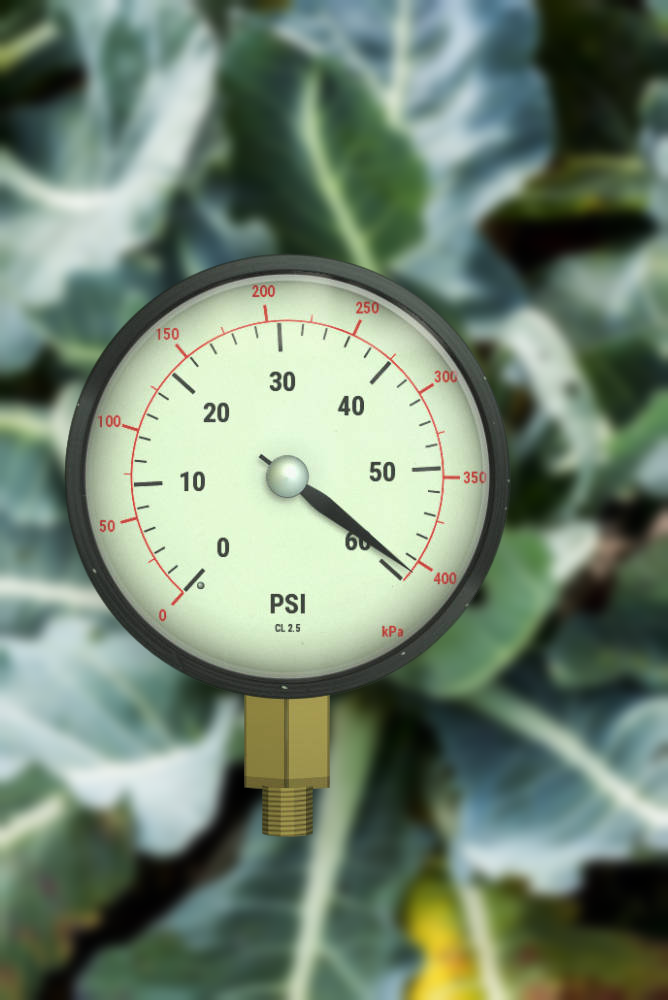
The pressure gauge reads 59 psi
